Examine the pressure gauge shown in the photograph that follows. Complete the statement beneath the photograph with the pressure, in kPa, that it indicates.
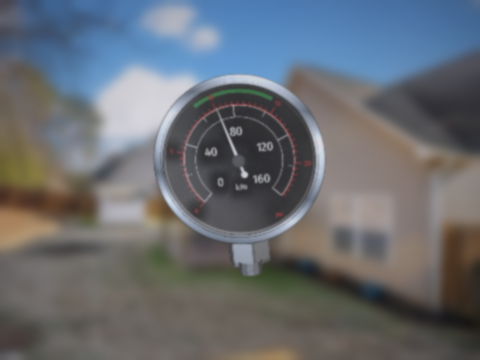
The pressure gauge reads 70 kPa
